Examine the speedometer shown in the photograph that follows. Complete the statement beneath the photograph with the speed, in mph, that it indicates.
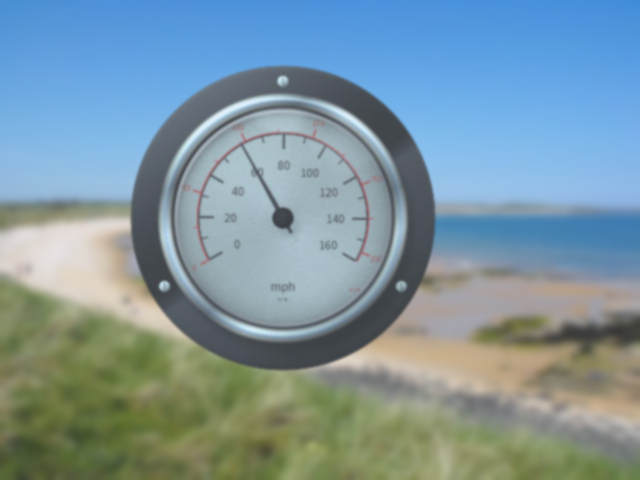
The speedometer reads 60 mph
